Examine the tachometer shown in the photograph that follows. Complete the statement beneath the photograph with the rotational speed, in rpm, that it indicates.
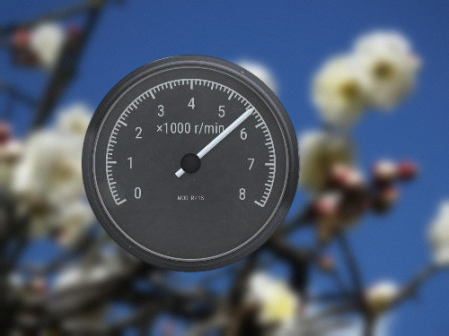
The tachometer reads 5600 rpm
